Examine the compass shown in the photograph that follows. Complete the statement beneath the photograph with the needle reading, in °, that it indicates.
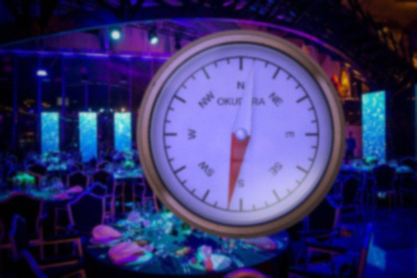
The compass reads 190 °
